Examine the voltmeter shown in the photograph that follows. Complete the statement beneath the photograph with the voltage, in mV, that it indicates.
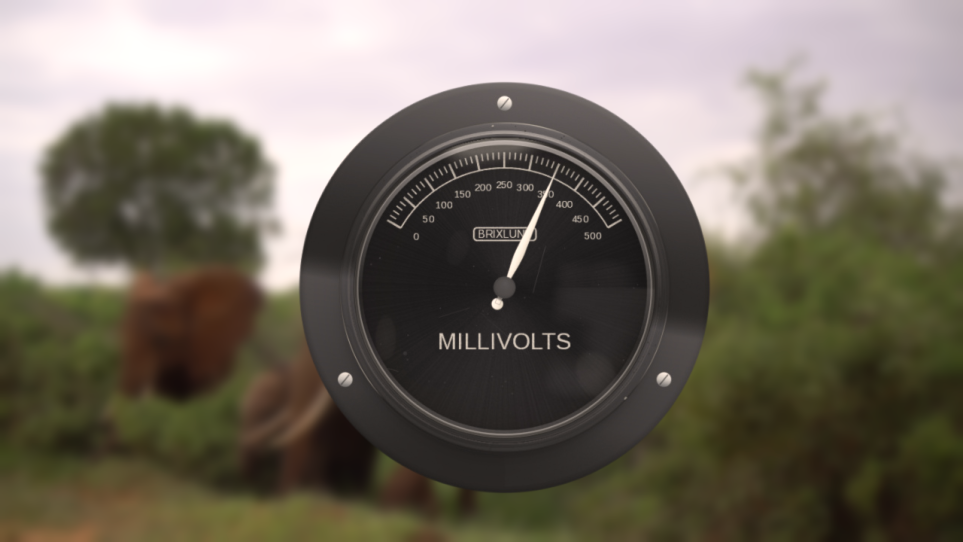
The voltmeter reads 350 mV
